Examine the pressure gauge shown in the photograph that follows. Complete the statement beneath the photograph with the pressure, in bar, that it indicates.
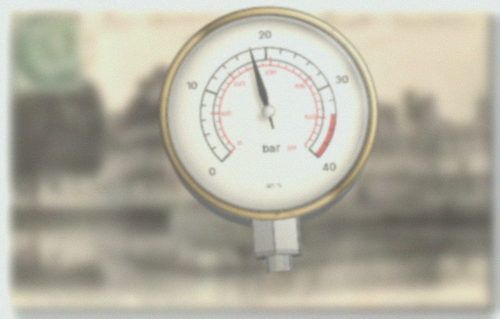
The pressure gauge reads 18 bar
